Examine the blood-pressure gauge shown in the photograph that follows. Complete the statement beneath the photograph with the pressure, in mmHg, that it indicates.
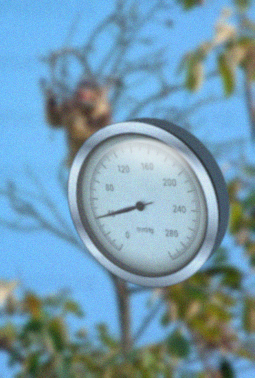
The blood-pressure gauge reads 40 mmHg
